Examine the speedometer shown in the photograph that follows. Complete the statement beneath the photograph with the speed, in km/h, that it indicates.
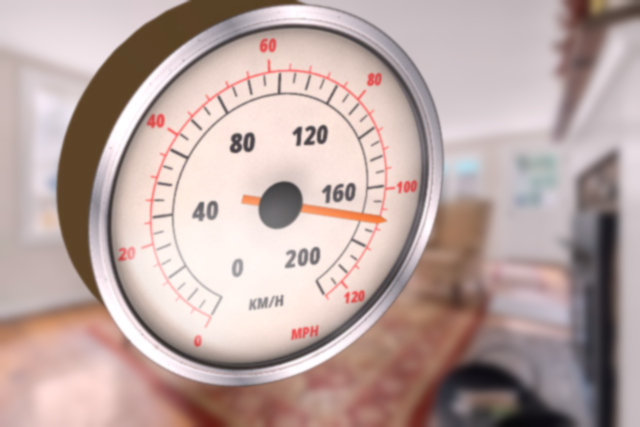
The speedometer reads 170 km/h
